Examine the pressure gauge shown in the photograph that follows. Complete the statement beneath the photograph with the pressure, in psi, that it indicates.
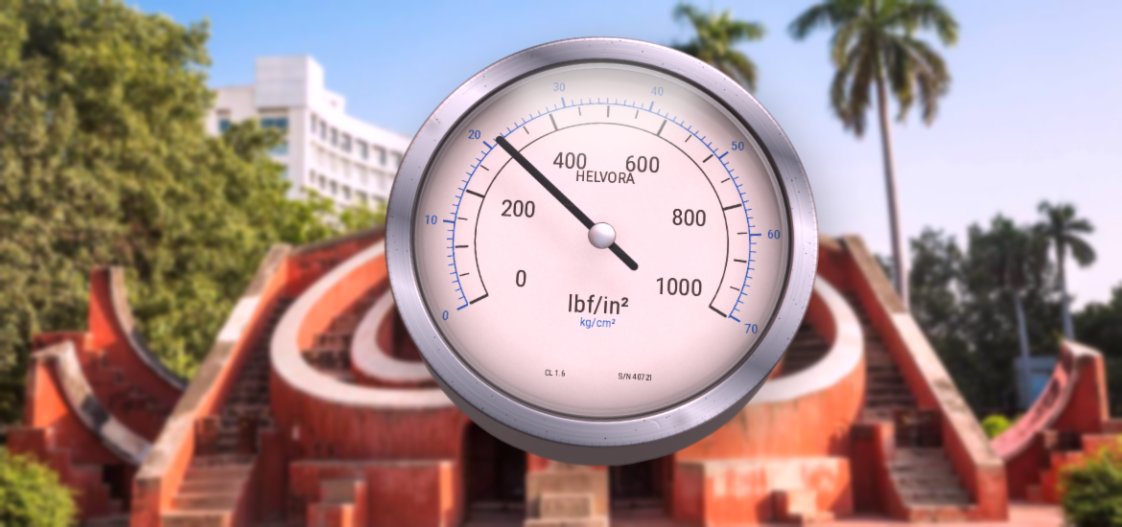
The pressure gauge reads 300 psi
